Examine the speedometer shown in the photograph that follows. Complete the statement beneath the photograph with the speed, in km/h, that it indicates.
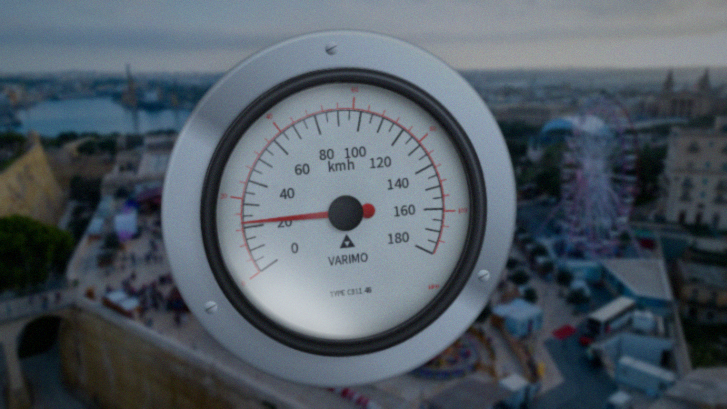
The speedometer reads 22.5 km/h
